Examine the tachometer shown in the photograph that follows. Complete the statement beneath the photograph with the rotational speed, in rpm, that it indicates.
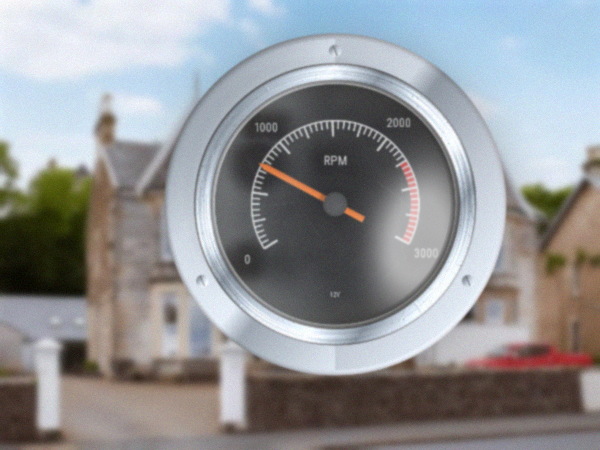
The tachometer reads 750 rpm
